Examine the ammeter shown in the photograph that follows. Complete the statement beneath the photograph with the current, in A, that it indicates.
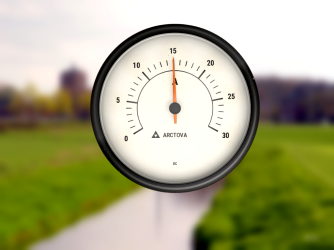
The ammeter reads 15 A
